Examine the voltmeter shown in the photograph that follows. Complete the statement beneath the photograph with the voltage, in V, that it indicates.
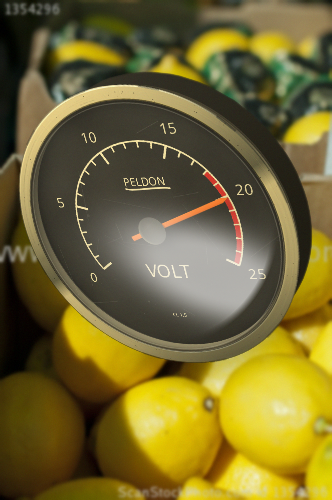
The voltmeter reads 20 V
